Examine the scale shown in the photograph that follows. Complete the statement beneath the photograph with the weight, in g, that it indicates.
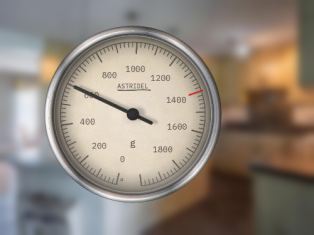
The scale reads 600 g
